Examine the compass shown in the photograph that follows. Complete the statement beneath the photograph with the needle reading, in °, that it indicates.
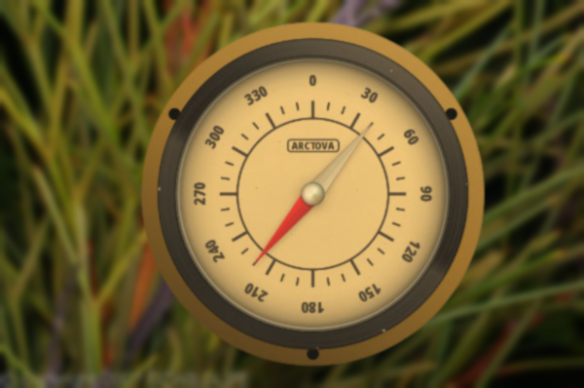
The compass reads 220 °
